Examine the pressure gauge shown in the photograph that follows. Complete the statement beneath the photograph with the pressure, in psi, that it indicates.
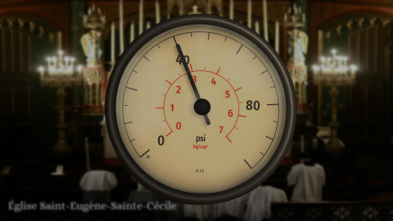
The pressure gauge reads 40 psi
